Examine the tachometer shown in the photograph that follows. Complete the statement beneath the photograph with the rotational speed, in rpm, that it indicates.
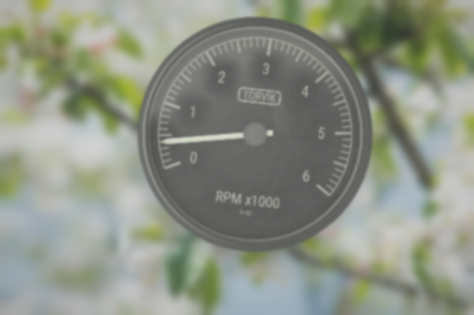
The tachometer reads 400 rpm
